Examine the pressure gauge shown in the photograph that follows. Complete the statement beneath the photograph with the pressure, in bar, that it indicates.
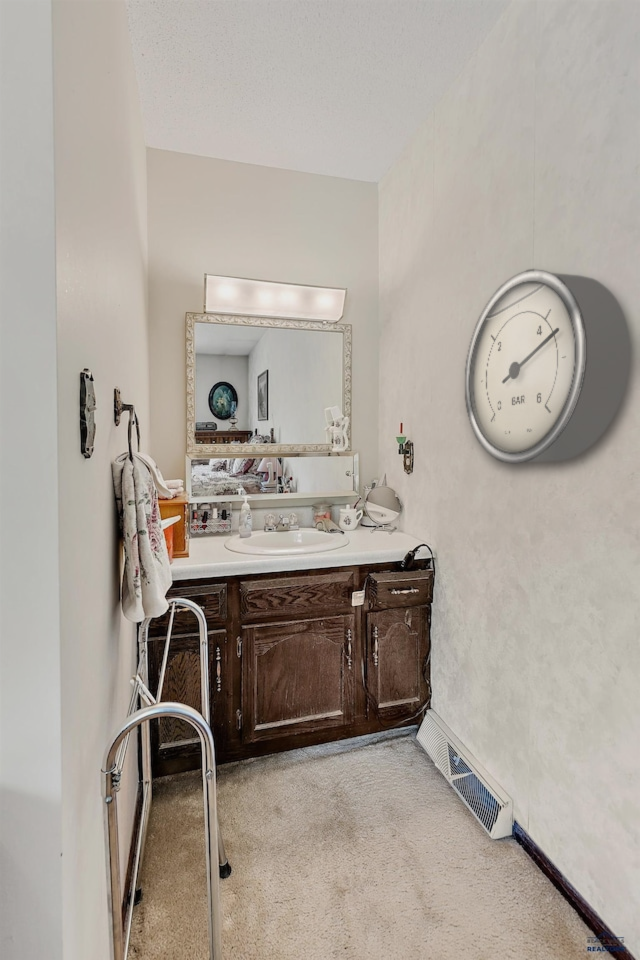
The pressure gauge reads 4.5 bar
